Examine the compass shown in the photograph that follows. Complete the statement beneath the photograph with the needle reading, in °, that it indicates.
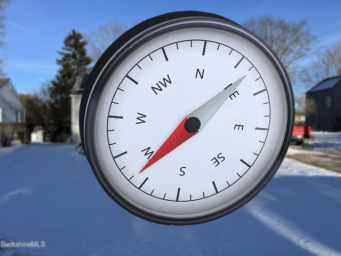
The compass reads 220 °
